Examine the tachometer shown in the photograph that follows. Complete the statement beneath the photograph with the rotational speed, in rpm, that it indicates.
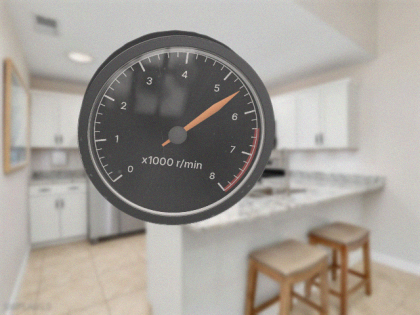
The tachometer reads 5400 rpm
